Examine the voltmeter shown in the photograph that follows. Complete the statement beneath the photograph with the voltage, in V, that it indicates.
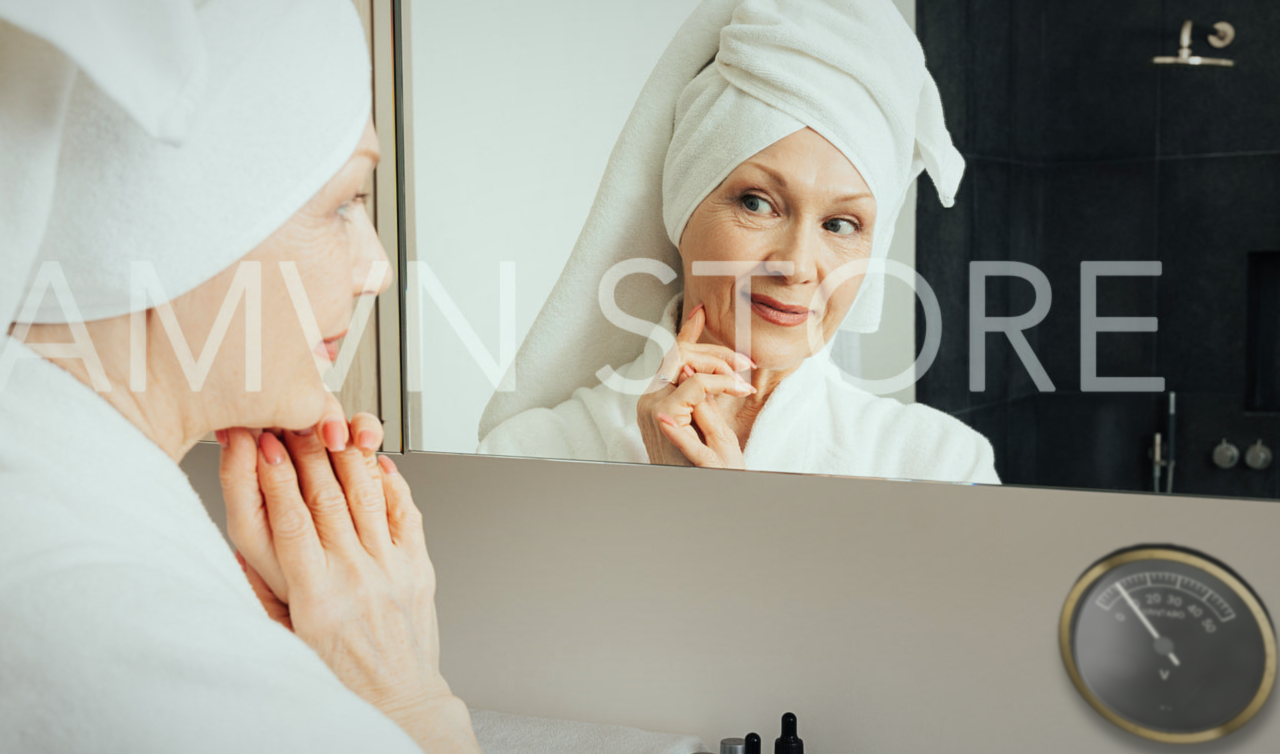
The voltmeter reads 10 V
